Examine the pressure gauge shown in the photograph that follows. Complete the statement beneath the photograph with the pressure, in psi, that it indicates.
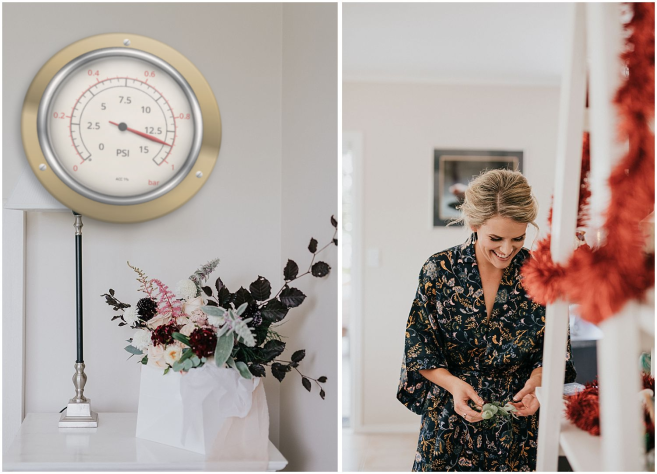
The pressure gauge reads 13.5 psi
